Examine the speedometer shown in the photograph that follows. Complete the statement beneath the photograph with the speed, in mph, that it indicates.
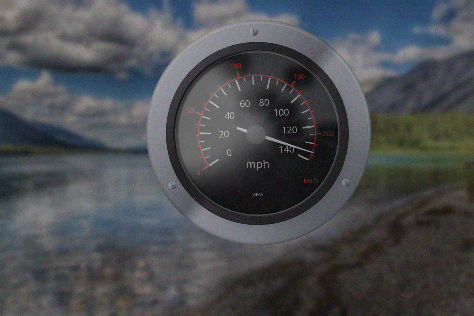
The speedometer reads 135 mph
